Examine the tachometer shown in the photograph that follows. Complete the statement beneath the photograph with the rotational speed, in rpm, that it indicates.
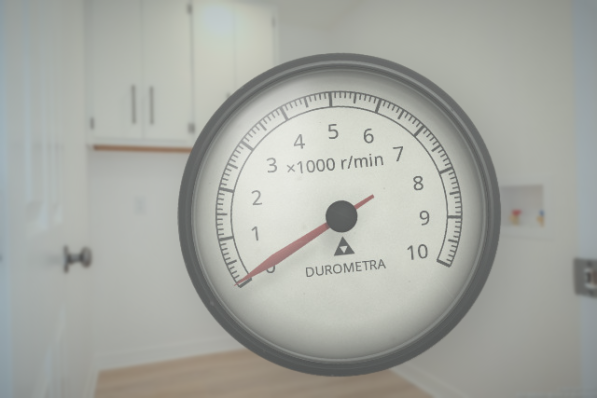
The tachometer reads 100 rpm
